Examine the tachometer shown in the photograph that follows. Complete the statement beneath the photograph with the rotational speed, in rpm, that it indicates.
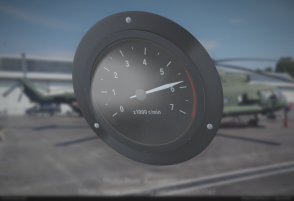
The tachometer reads 5750 rpm
